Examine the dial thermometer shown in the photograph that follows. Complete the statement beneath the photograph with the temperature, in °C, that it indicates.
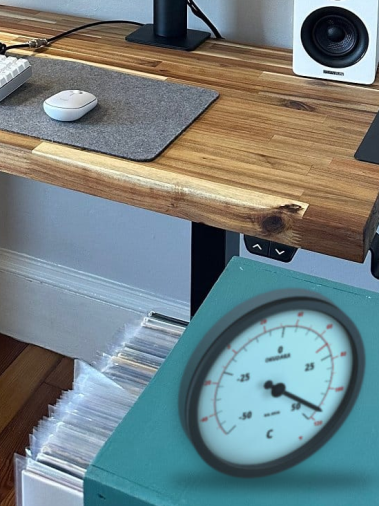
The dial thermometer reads 45 °C
